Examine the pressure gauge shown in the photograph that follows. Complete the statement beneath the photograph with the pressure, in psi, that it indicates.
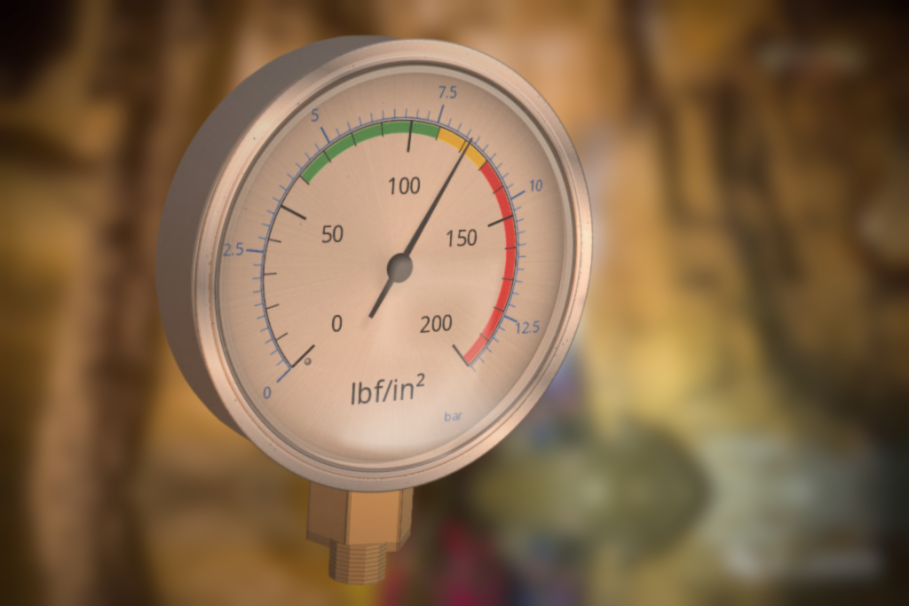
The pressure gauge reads 120 psi
